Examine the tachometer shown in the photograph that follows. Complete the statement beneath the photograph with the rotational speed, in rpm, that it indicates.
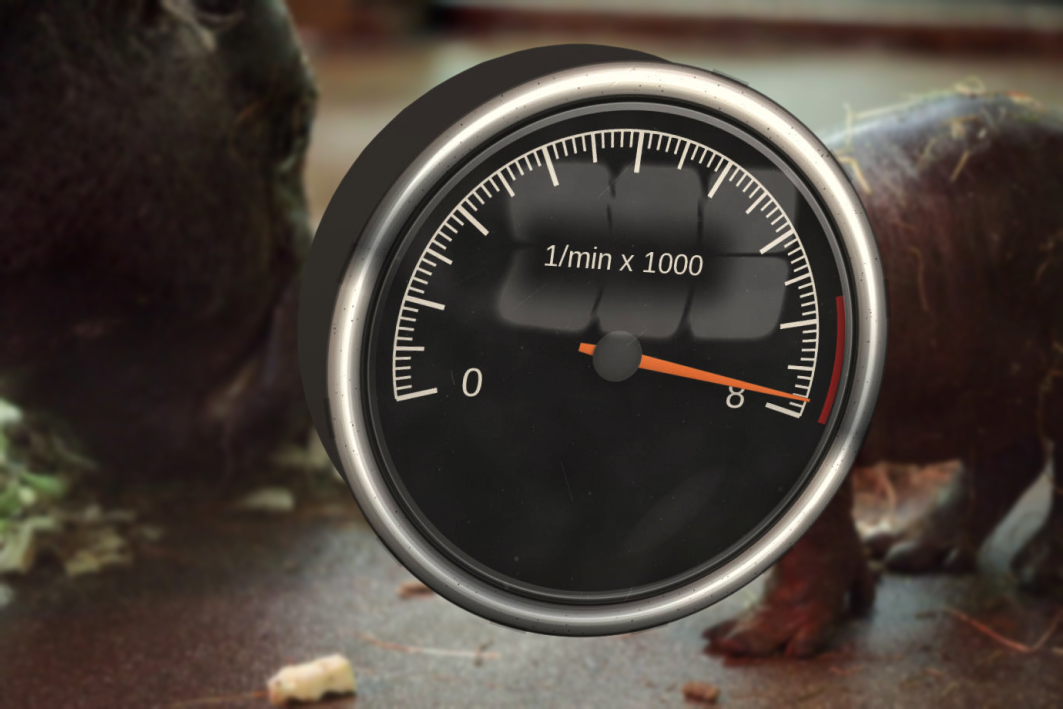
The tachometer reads 7800 rpm
